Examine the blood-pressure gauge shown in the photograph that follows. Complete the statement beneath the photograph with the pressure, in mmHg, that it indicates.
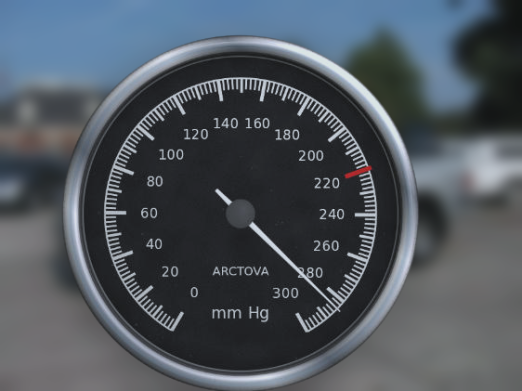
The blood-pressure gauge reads 284 mmHg
